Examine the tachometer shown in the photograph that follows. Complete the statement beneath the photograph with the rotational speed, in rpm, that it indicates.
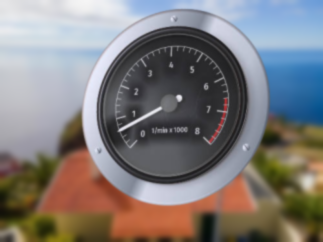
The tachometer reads 600 rpm
